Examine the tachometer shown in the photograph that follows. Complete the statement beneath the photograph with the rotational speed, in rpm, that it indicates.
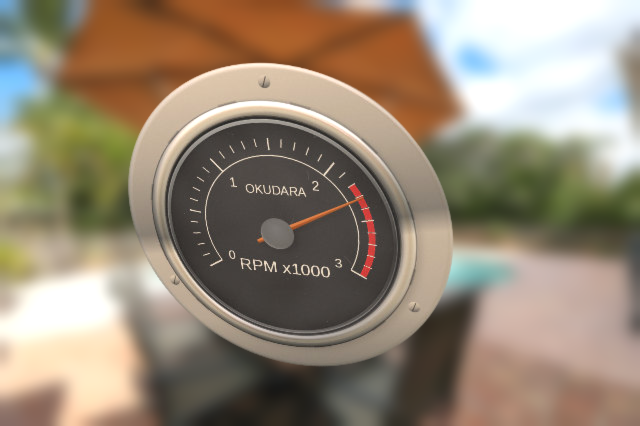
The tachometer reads 2300 rpm
